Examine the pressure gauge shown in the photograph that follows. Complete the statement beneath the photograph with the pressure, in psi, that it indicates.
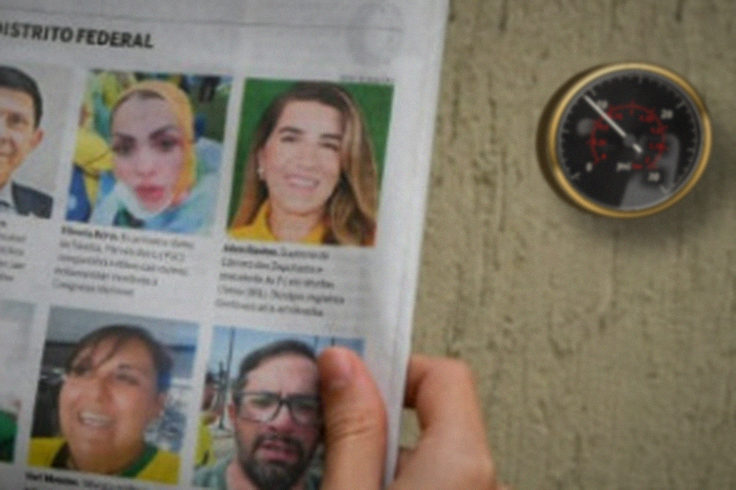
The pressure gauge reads 9 psi
